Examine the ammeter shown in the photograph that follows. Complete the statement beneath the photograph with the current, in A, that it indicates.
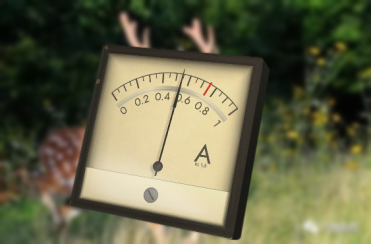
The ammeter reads 0.55 A
